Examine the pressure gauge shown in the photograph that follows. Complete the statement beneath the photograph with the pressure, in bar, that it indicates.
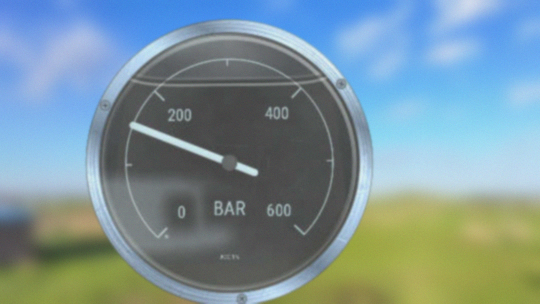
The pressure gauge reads 150 bar
